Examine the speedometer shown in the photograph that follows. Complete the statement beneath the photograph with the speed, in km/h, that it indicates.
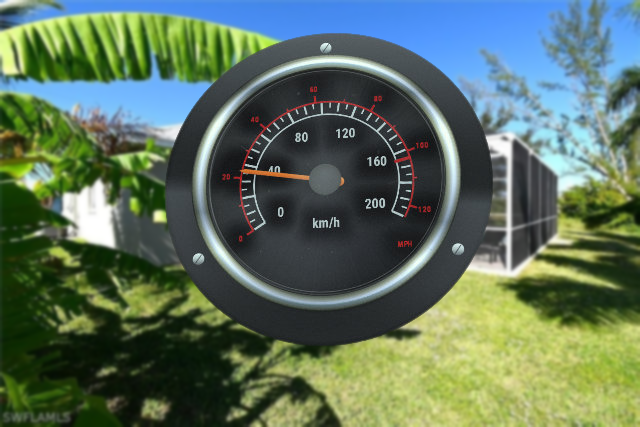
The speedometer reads 35 km/h
